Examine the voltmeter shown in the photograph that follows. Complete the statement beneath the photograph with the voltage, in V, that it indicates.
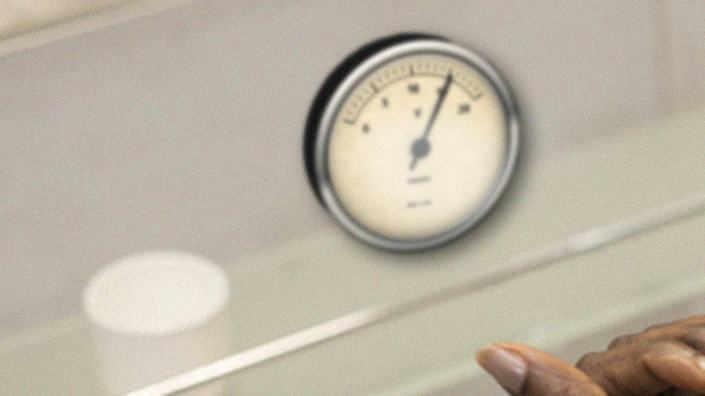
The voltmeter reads 15 V
